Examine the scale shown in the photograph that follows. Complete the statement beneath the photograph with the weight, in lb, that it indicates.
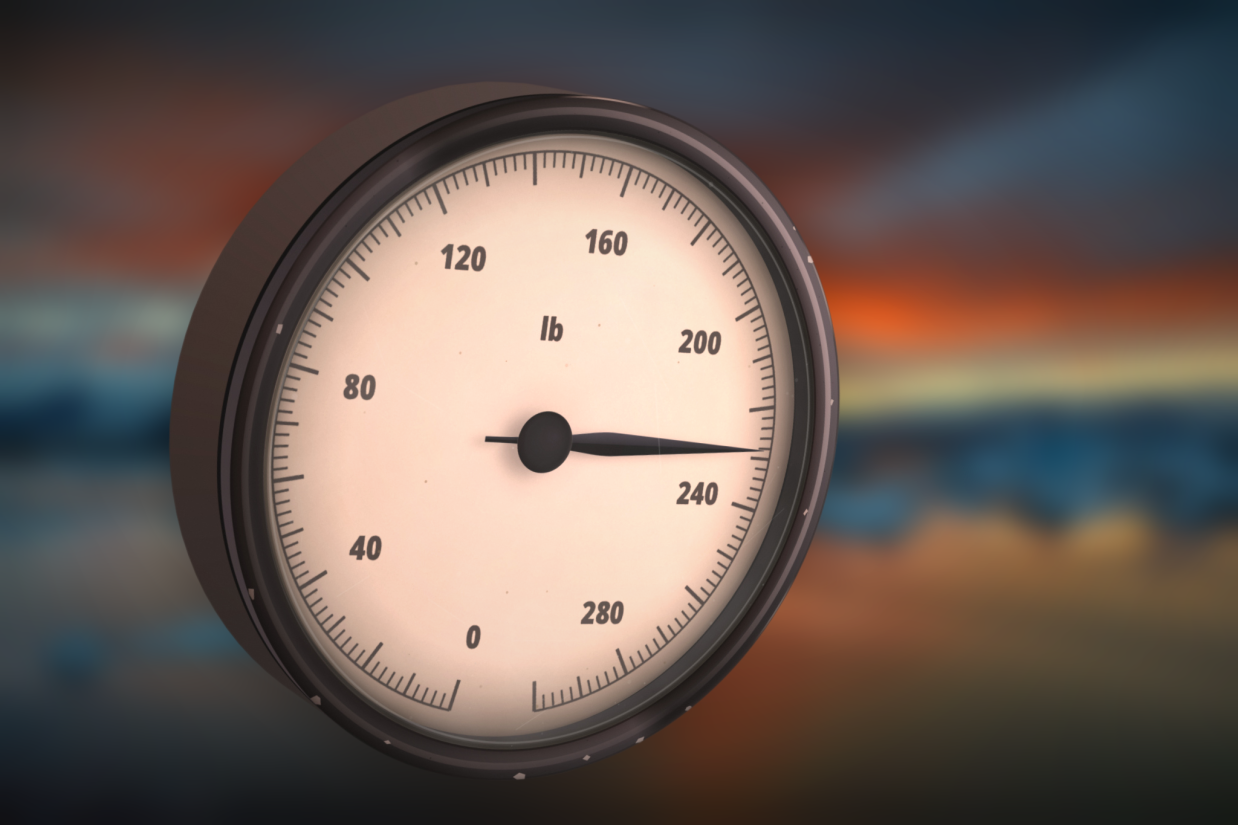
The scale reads 228 lb
